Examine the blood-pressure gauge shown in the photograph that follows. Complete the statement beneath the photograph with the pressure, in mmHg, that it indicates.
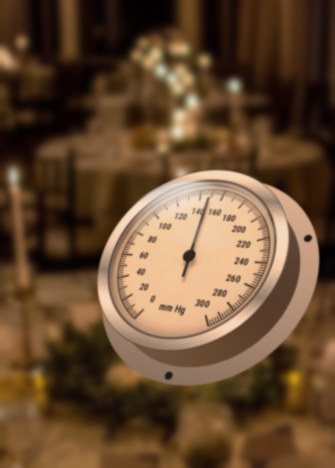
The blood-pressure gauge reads 150 mmHg
